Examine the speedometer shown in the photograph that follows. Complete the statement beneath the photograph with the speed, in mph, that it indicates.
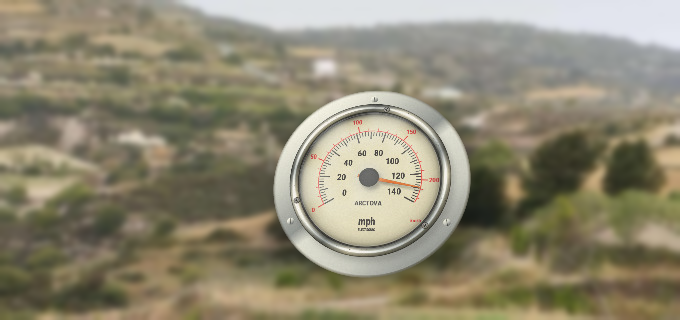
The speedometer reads 130 mph
